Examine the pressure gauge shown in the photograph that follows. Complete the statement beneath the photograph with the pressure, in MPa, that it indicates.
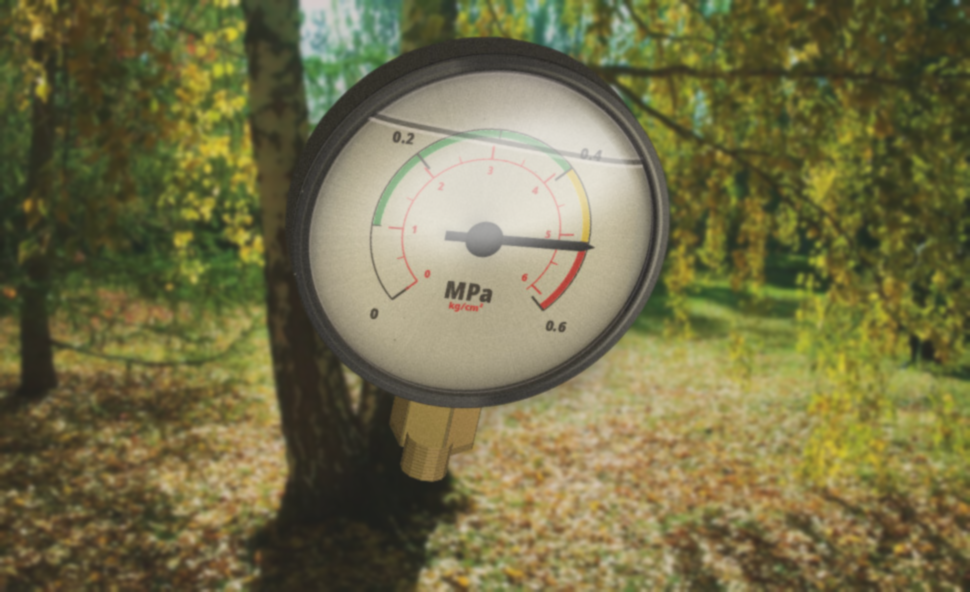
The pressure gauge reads 0.5 MPa
